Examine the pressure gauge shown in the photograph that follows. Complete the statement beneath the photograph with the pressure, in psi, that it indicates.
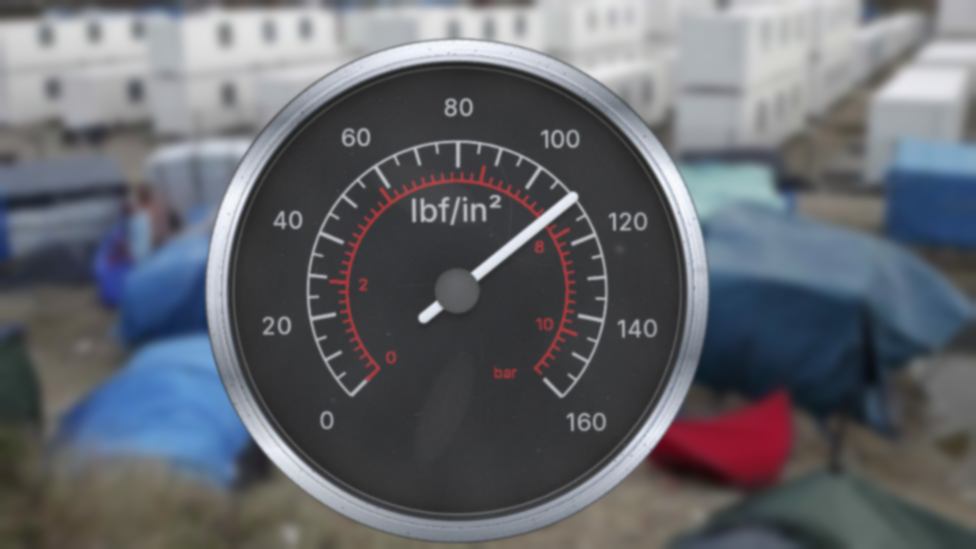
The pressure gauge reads 110 psi
